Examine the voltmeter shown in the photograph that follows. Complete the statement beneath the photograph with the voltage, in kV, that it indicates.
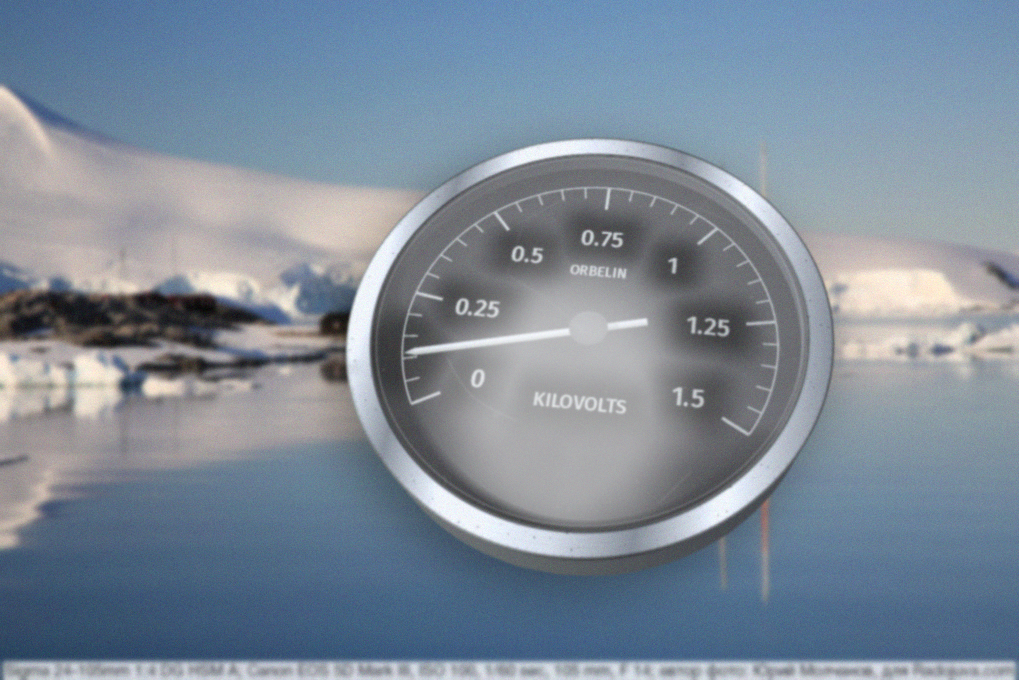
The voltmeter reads 0.1 kV
